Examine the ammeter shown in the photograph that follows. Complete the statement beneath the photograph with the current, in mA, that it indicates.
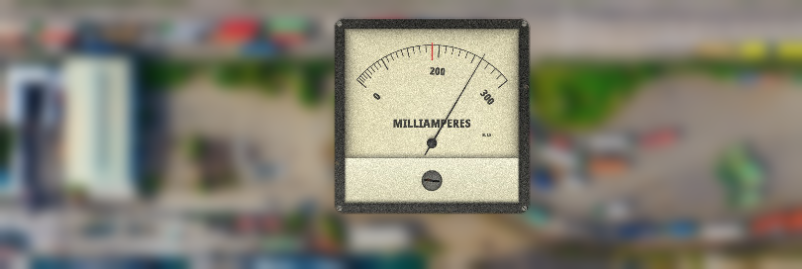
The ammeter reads 260 mA
